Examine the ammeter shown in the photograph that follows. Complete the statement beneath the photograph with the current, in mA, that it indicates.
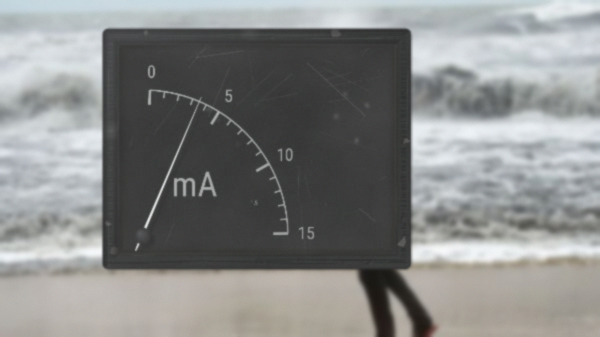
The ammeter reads 3.5 mA
